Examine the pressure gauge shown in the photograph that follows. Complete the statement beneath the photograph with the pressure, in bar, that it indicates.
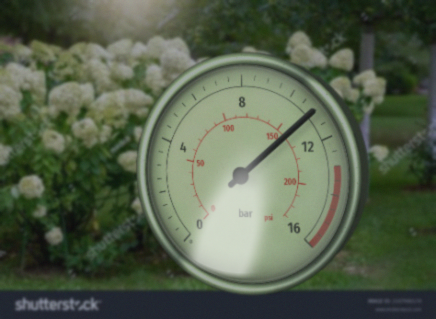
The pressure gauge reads 11 bar
